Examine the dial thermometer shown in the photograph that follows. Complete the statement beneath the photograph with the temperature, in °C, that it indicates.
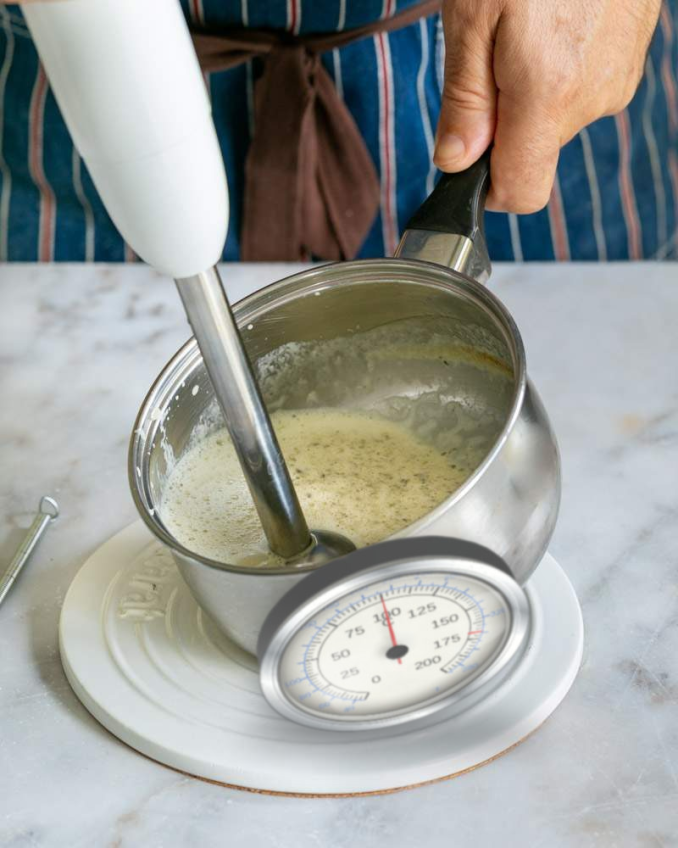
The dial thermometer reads 100 °C
